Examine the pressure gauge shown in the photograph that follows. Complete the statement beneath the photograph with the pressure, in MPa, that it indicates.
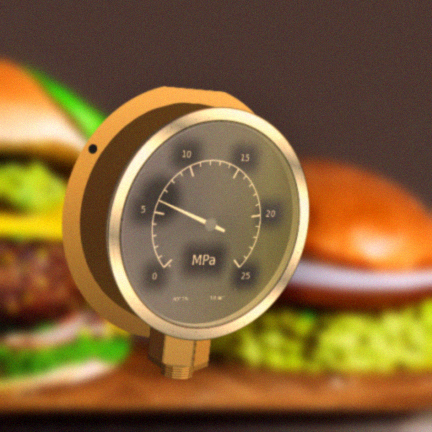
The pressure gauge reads 6 MPa
